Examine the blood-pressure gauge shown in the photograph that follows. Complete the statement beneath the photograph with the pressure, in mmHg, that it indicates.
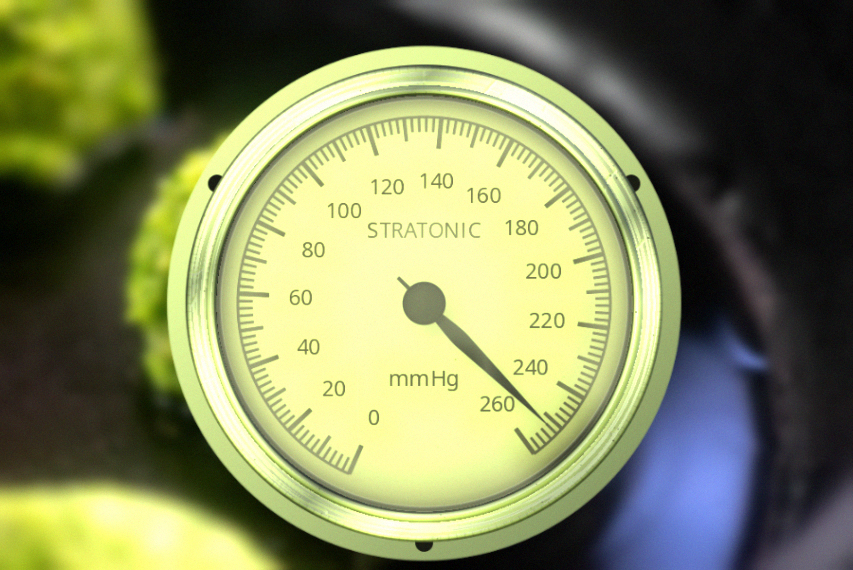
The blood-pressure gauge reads 252 mmHg
